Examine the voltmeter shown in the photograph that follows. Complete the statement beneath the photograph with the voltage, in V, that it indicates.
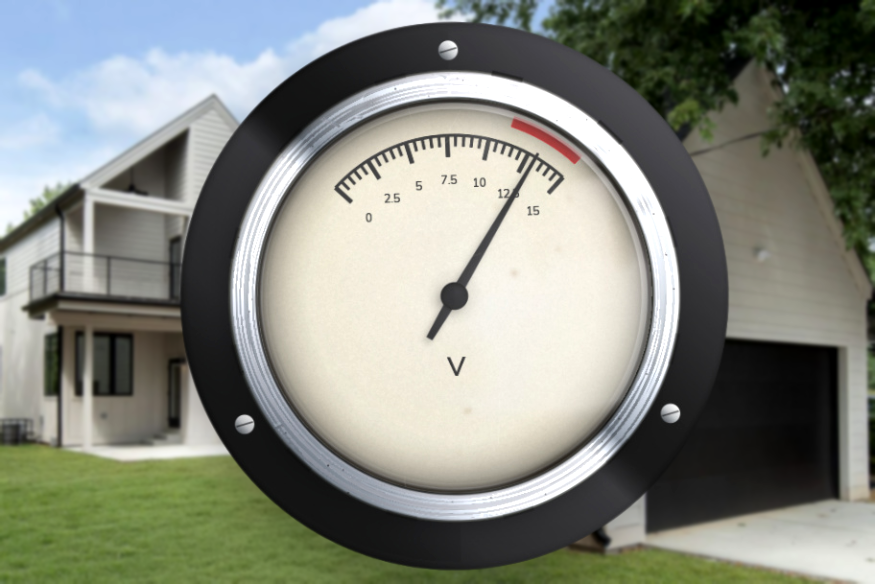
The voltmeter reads 13 V
